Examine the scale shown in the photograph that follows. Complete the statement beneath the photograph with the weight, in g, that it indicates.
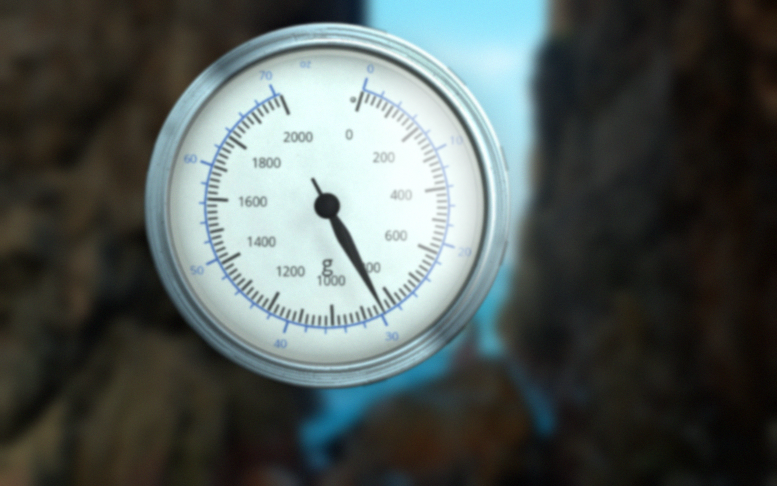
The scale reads 840 g
